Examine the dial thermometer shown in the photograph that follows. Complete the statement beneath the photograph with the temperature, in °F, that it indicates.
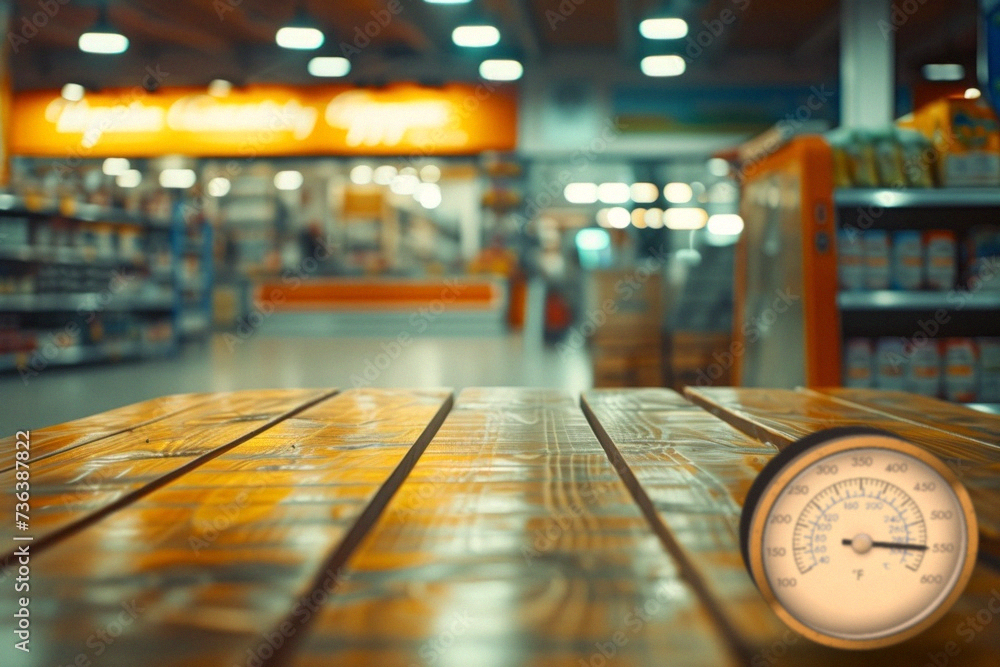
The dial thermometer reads 550 °F
